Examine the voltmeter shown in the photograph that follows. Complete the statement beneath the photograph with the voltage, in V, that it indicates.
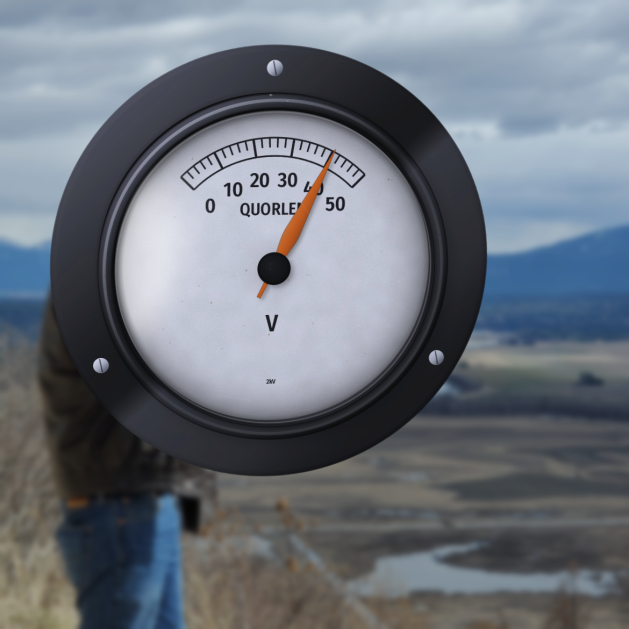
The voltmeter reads 40 V
